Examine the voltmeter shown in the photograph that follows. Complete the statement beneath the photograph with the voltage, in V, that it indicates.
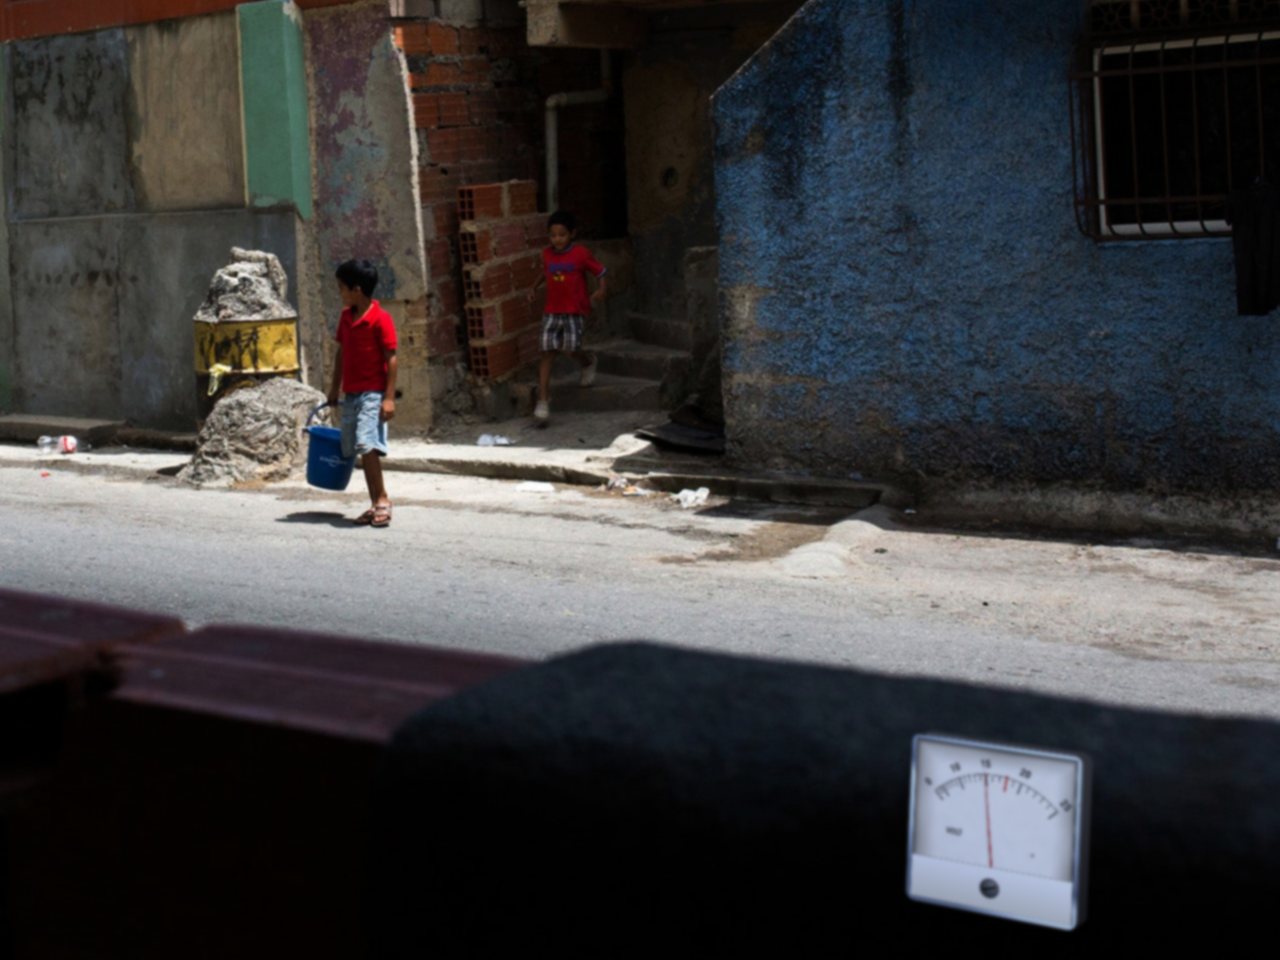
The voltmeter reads 15 V
